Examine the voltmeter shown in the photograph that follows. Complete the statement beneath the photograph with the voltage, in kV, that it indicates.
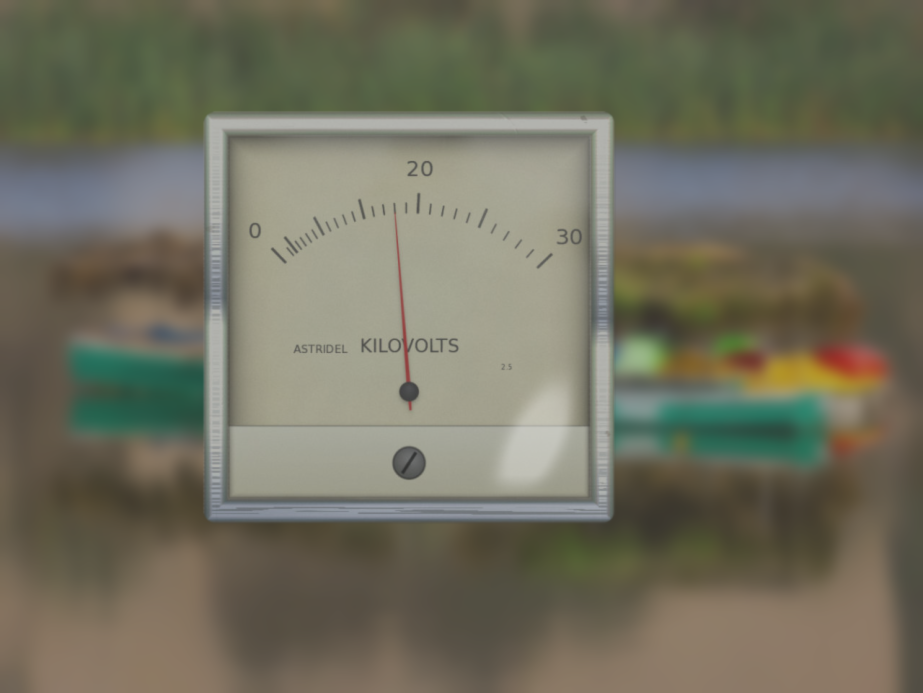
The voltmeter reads 18 kV
